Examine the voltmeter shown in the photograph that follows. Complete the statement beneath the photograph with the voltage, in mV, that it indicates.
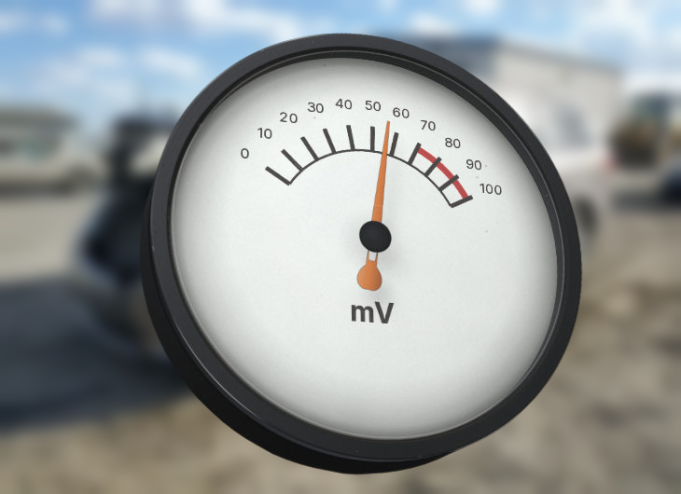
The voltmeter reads 55 mV
